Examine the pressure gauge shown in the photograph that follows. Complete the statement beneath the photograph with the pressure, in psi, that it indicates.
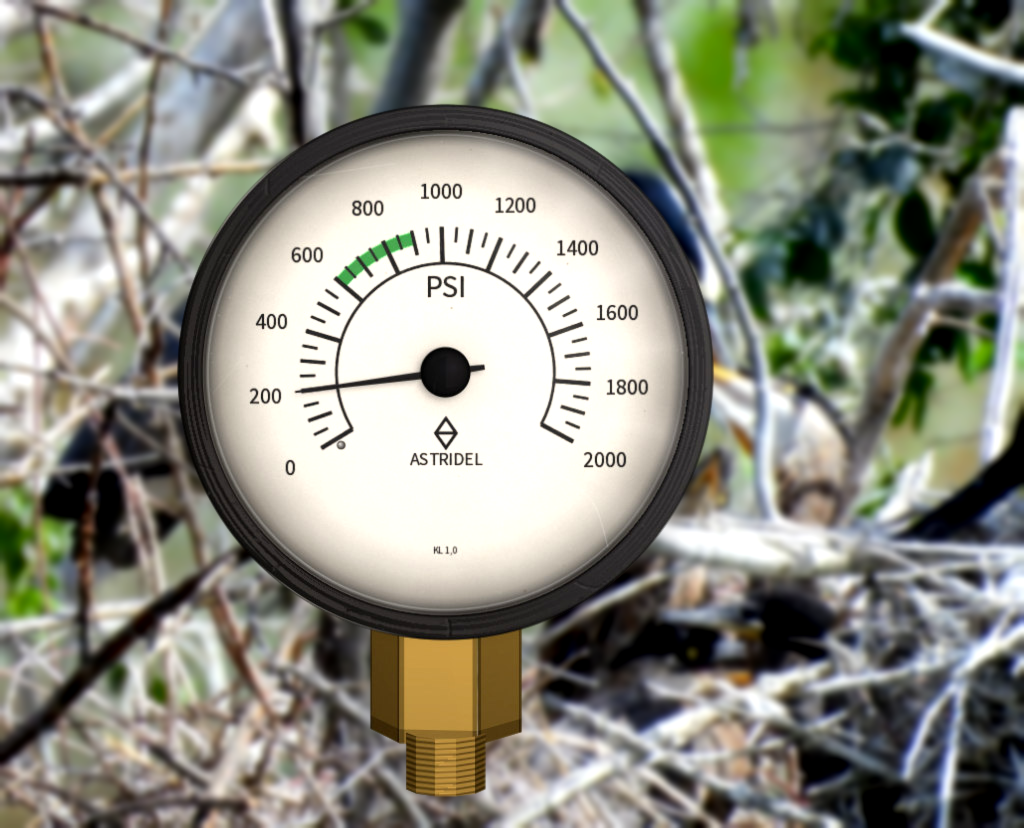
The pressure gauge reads 200 psi
